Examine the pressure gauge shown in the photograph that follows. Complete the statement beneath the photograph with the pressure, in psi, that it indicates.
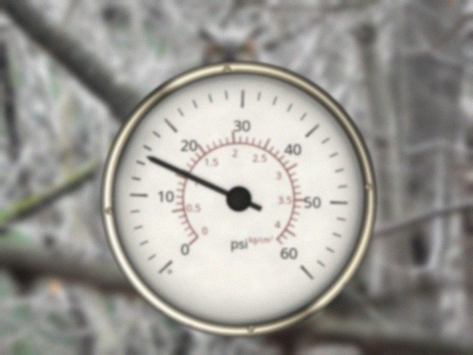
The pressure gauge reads 15 psi
